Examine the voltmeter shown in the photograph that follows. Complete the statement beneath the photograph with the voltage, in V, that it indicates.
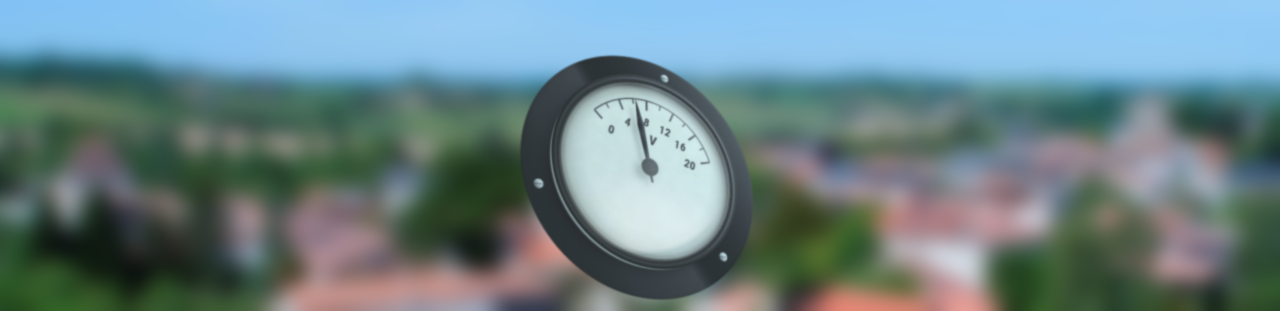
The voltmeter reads 6 V
